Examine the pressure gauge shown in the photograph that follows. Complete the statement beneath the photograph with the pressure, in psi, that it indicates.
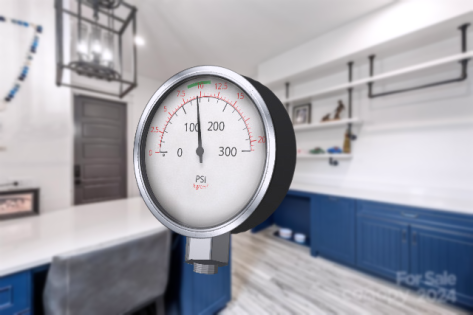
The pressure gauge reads 140 psi
